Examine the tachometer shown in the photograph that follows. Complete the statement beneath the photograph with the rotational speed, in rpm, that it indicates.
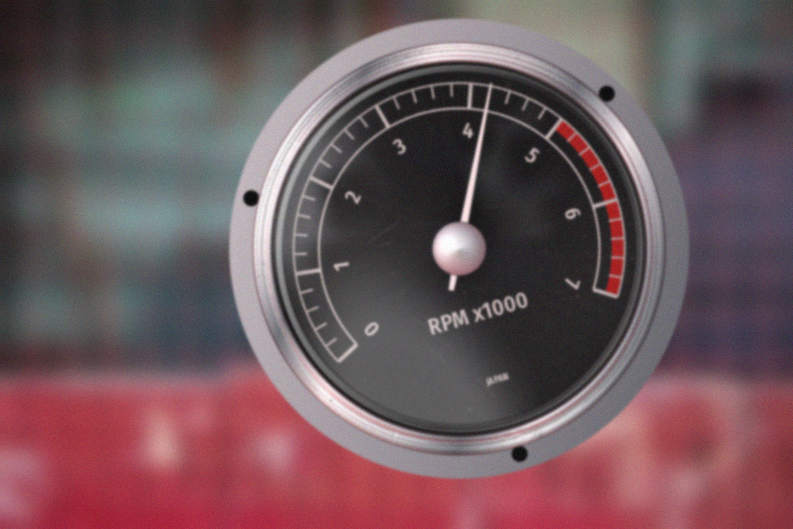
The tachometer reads 4200 rpm
